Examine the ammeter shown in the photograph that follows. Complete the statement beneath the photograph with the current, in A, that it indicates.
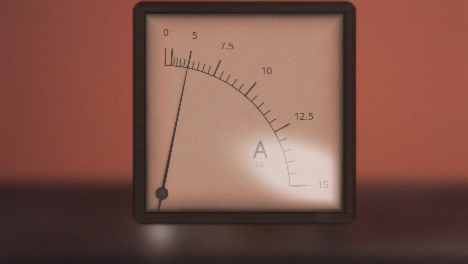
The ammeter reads 5 A
